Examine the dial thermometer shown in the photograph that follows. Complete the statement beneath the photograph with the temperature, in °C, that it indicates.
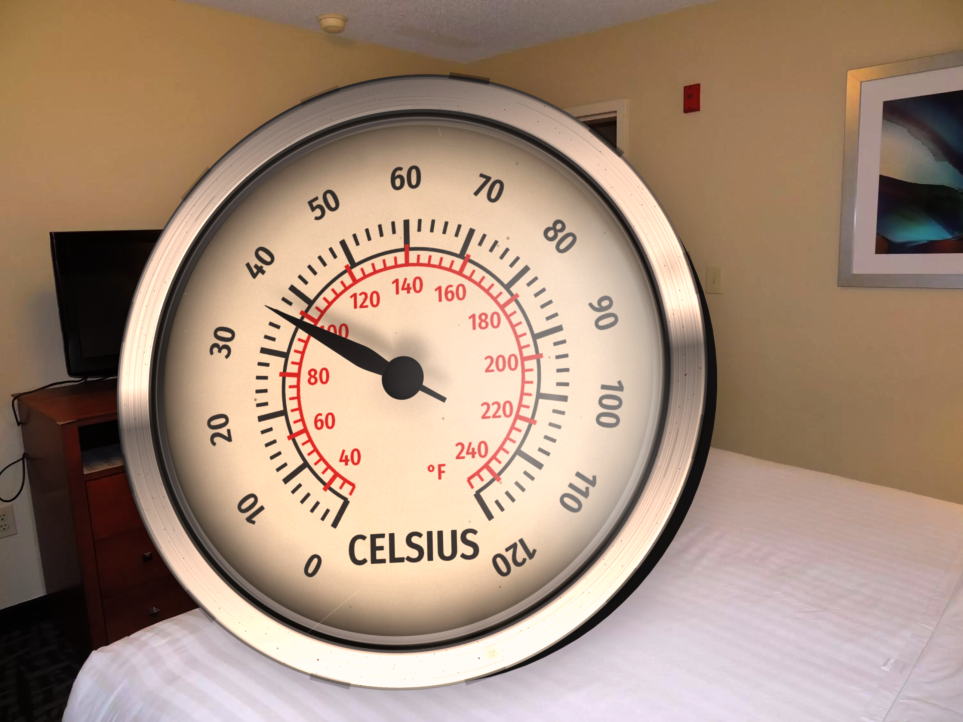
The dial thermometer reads 36 °C
